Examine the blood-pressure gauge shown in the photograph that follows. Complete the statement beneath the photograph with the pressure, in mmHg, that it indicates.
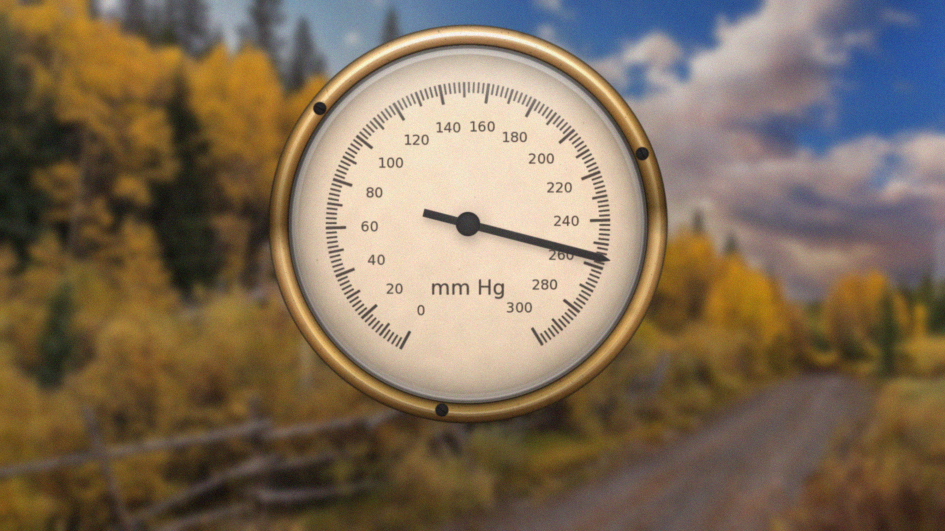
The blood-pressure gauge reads 256 mmHg
